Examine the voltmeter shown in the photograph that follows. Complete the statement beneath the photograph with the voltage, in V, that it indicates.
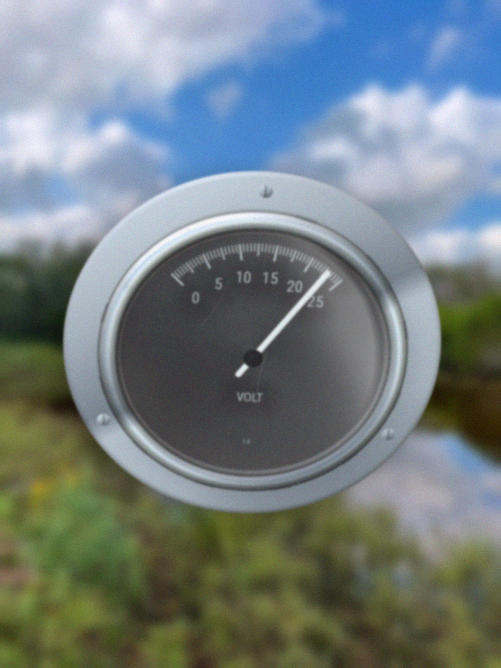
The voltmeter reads 22.5 V
